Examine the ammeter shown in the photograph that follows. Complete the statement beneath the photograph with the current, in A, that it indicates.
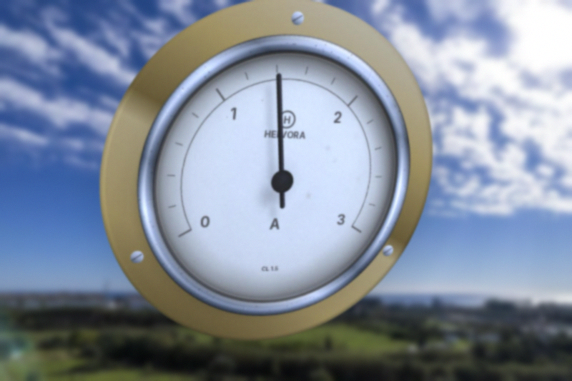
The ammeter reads 1.4 A
